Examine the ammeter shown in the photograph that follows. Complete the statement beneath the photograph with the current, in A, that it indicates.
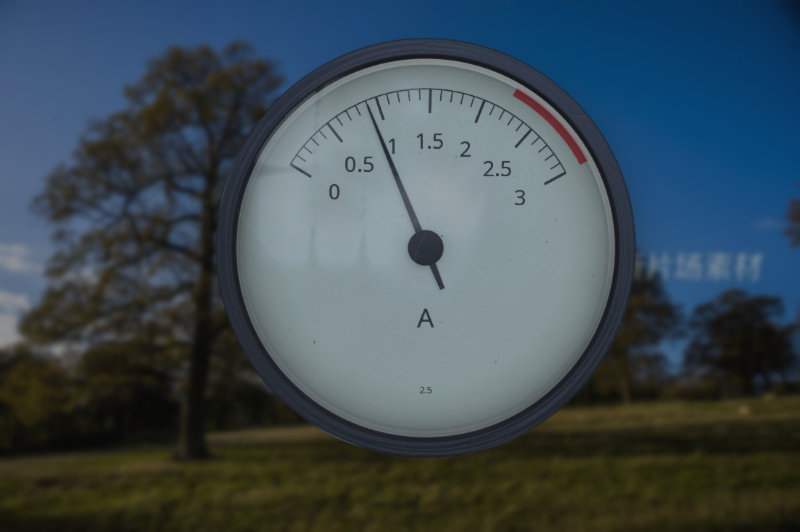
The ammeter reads 0.9 A
